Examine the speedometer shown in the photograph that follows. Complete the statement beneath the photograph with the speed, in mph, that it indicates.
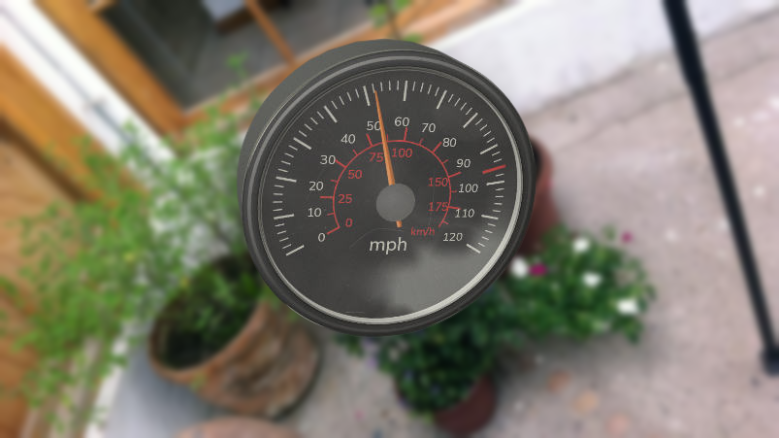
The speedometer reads 52 mph
